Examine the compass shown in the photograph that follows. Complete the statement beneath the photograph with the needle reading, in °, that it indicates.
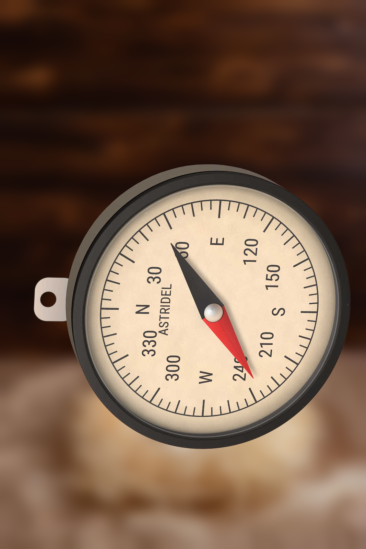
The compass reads 235 °
